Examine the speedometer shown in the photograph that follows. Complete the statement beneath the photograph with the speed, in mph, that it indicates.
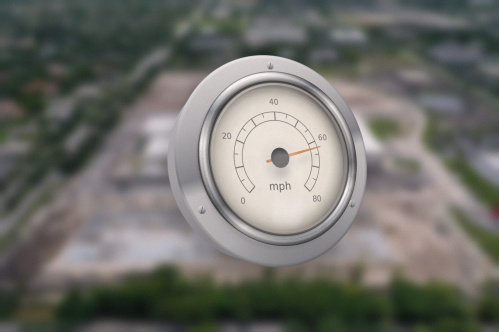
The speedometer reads 62.5 mph
